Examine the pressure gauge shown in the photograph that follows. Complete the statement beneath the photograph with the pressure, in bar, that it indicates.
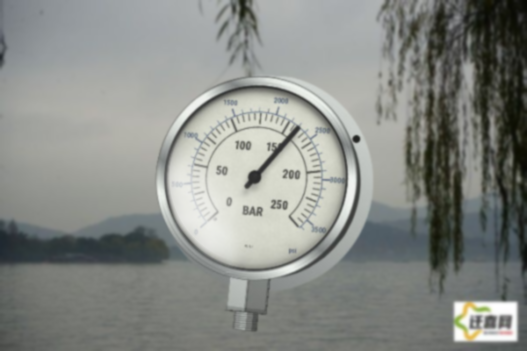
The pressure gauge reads 160 bar
